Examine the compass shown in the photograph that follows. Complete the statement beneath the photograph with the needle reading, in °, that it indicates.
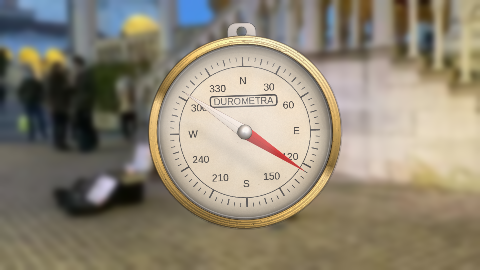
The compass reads 125 °
